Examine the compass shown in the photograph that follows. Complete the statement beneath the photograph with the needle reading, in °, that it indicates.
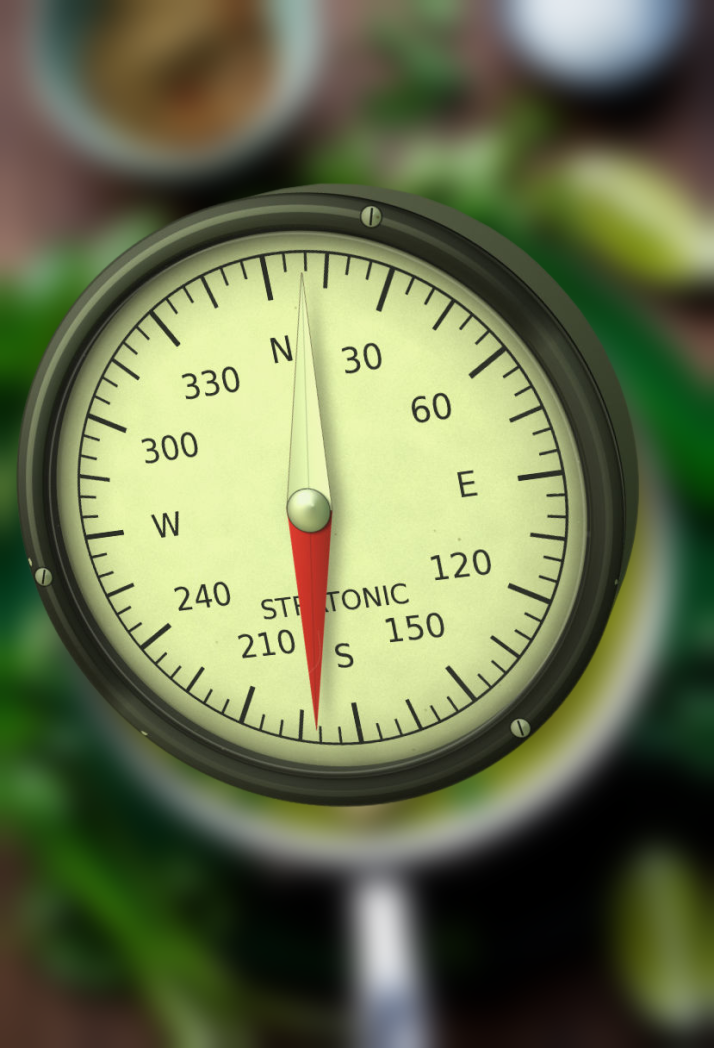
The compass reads 190 °
